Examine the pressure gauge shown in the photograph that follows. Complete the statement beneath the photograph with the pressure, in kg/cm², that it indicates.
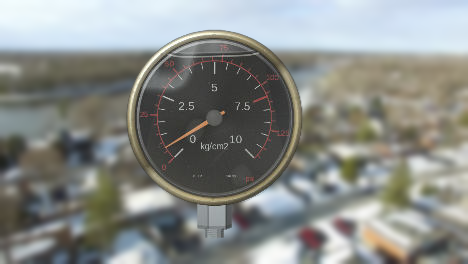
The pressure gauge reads 0.5 kg/cm²
